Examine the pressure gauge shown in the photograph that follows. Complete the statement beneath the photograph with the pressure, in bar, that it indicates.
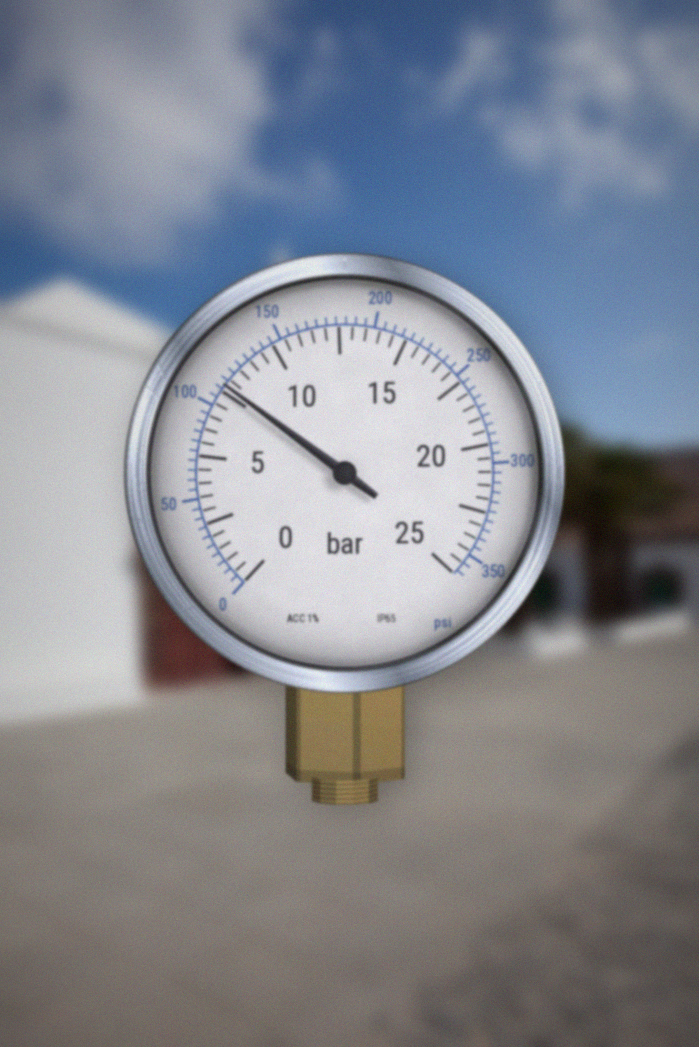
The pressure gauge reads 7.75 bar
